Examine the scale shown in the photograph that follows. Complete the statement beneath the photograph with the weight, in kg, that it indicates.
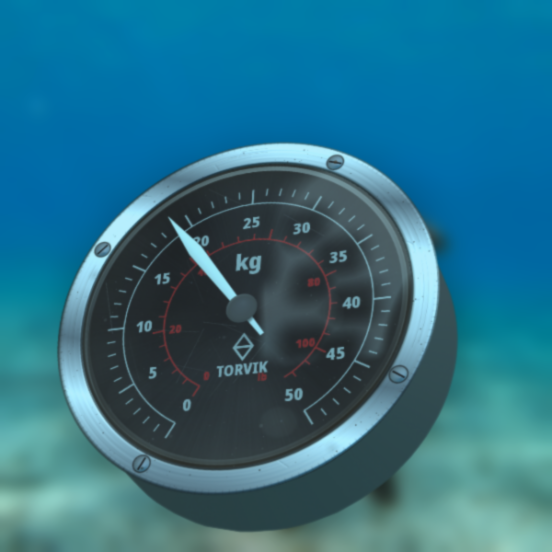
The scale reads 19 kg
